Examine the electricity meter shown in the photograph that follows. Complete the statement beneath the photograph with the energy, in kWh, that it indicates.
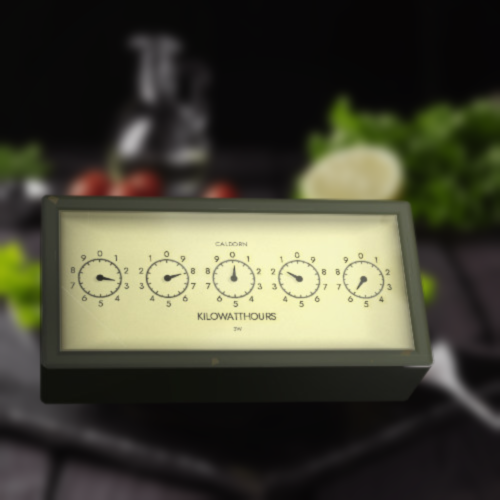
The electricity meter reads 28016 kWh
